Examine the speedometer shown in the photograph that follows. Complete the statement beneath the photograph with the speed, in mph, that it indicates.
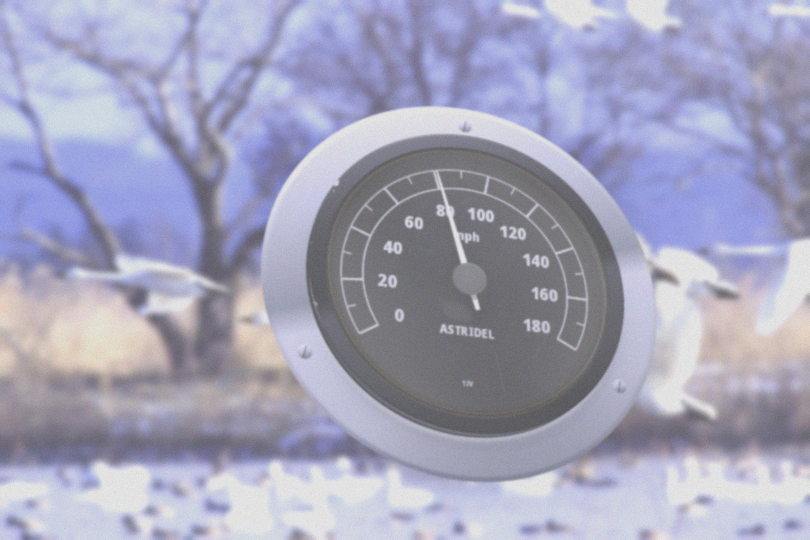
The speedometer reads 80 mph
